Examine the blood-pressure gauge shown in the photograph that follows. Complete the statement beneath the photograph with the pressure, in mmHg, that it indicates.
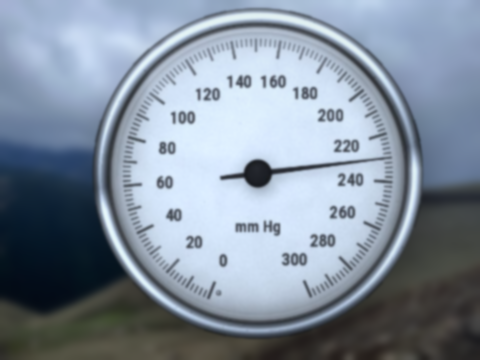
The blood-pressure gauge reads 230 mmHg
